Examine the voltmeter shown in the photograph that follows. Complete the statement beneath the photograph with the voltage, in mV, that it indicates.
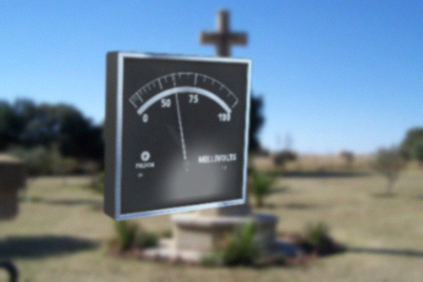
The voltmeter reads 60 mV
